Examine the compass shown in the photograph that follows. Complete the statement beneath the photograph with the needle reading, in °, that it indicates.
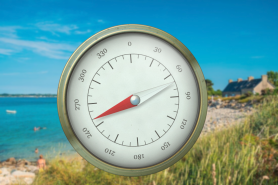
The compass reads 250 °
